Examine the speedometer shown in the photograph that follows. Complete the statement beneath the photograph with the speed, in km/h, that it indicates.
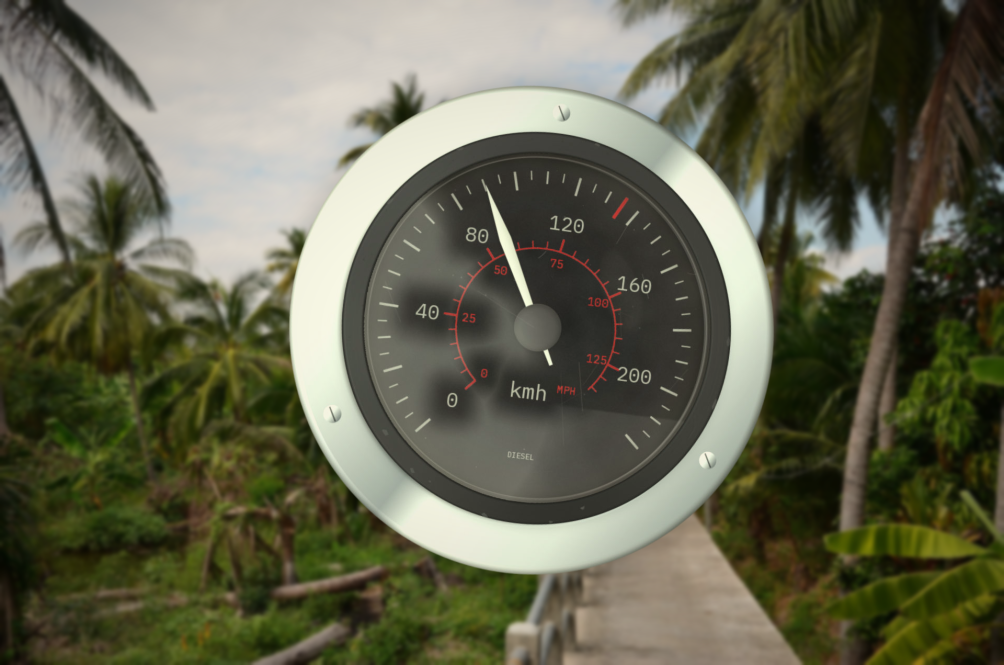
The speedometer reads 90 km/h
